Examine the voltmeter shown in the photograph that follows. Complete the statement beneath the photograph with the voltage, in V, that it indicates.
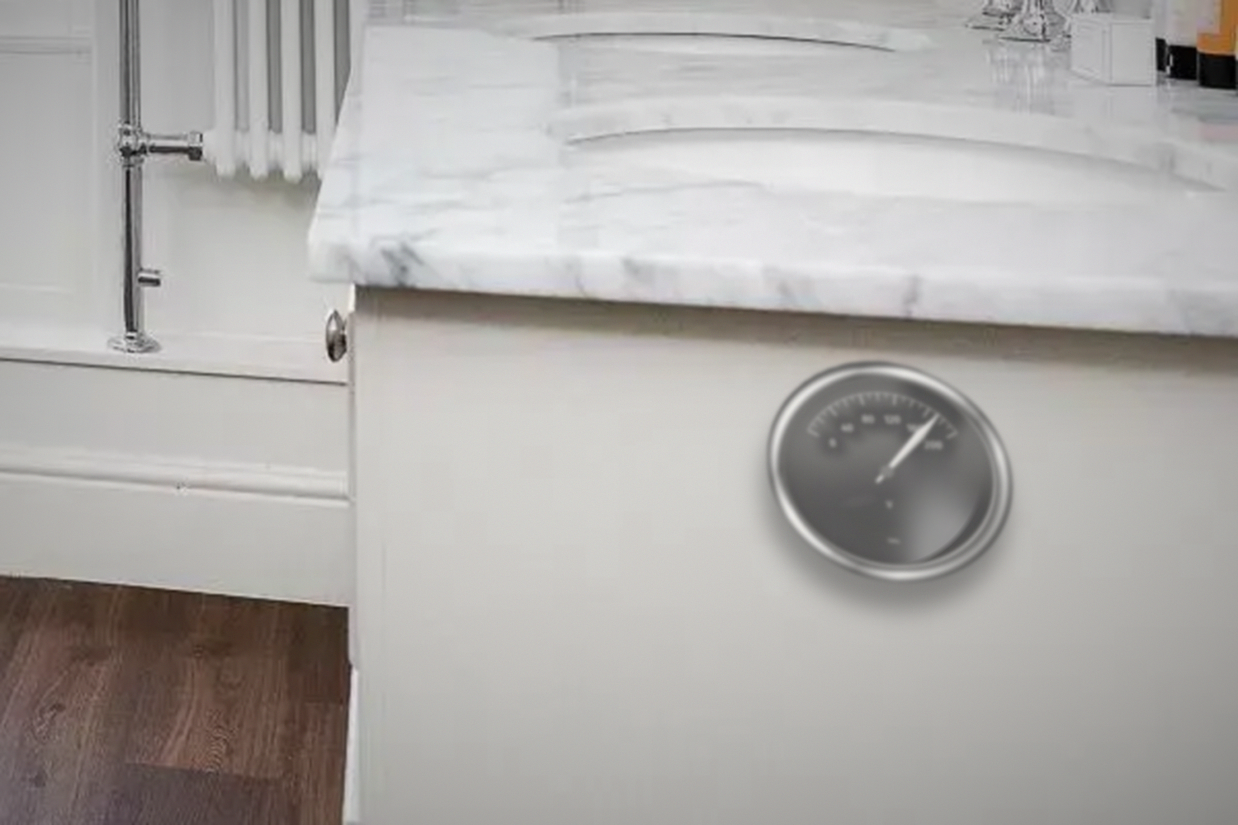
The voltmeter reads 170 V
